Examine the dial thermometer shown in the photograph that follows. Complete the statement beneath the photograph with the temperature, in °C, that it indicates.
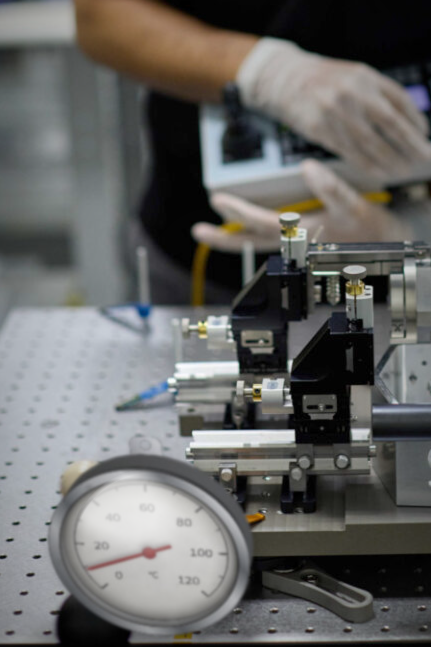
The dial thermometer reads 10 °C
